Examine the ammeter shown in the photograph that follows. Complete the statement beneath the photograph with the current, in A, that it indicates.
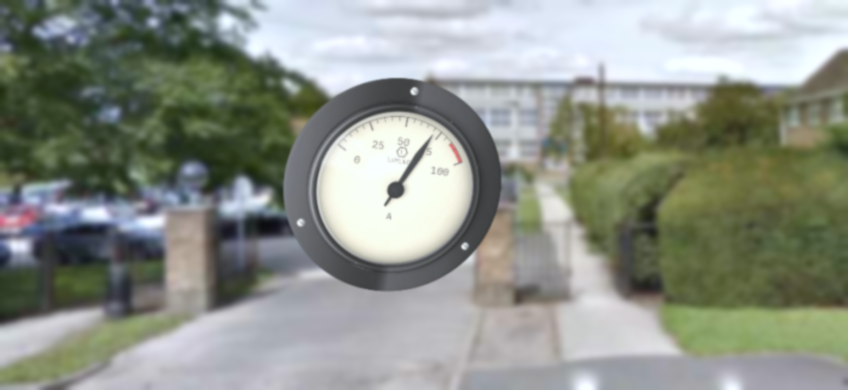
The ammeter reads 70 A
